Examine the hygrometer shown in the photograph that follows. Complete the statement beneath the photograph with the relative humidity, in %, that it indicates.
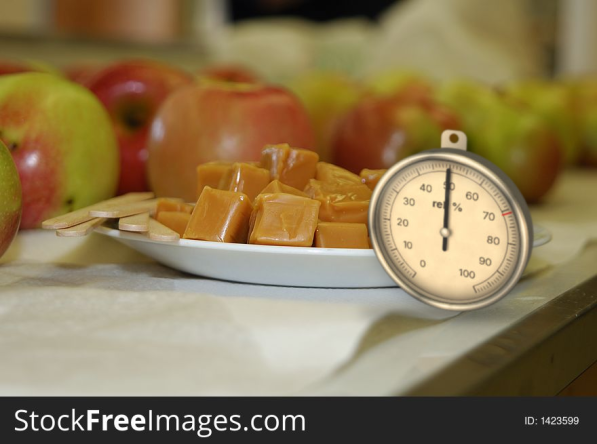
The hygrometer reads 50 %
